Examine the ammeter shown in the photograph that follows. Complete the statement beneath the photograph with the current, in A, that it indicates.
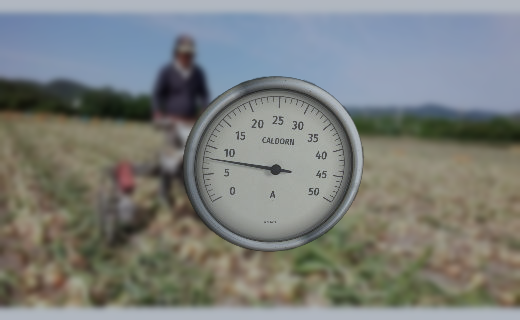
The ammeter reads 8 A
